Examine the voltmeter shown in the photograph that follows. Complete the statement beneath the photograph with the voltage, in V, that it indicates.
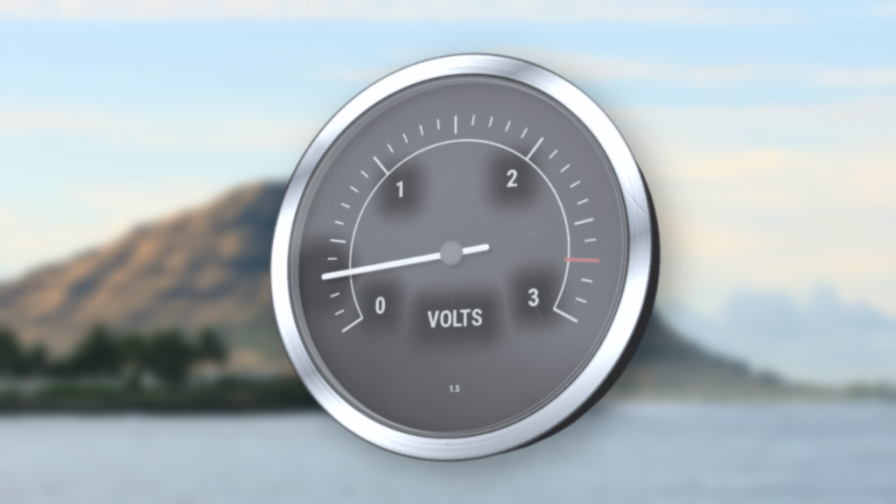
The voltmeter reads 0.3 V
